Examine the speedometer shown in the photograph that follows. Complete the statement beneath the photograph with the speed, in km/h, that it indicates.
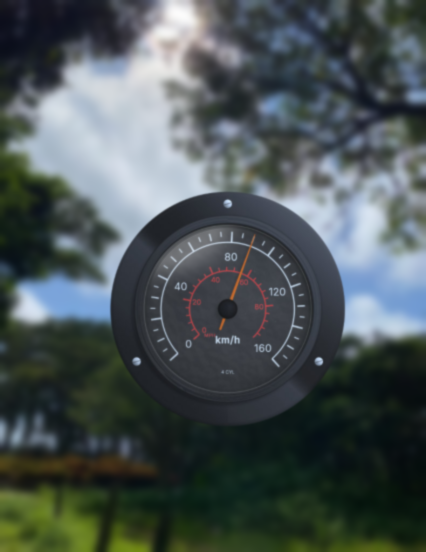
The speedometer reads 90 km/h
